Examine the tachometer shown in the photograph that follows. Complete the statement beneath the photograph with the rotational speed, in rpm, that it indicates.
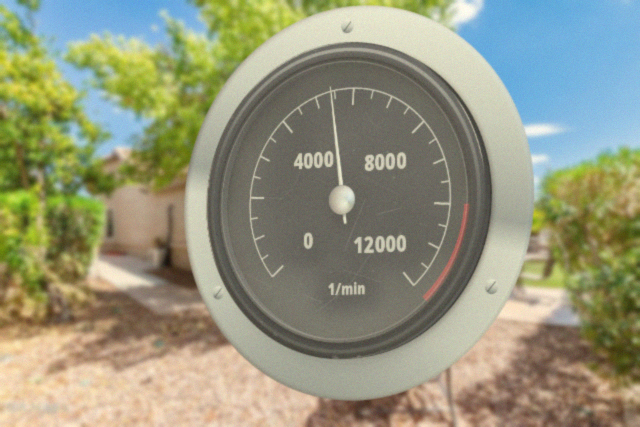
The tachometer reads 5500 rpm
